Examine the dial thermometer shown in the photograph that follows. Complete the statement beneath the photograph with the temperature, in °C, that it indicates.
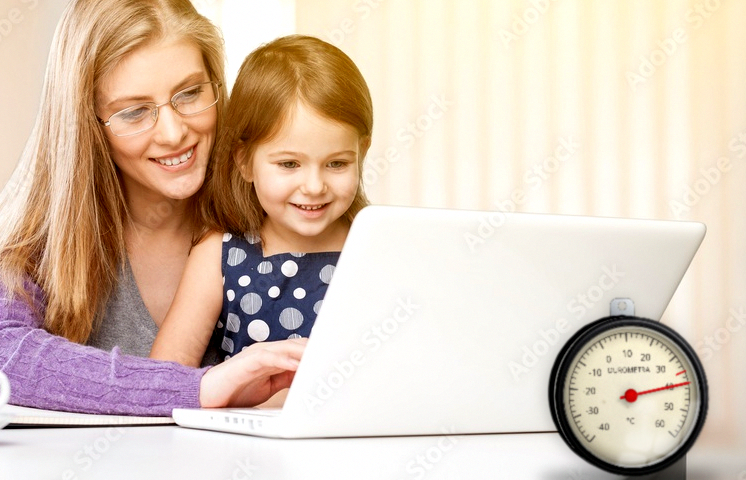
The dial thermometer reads 40 °C
